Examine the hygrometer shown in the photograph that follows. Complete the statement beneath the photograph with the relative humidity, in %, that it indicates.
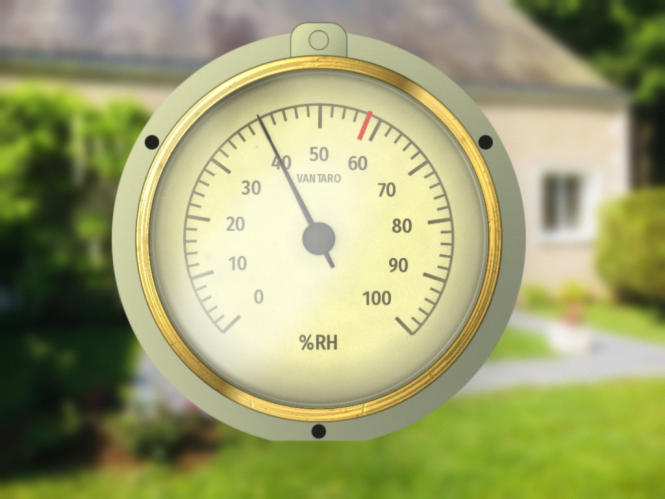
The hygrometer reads 40 %
